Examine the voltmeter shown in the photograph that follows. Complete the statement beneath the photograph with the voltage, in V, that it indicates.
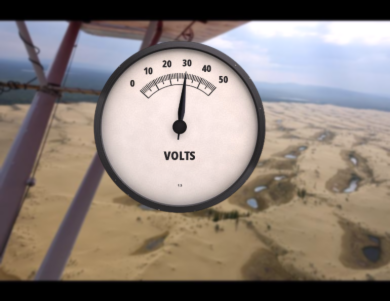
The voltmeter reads 30 V
